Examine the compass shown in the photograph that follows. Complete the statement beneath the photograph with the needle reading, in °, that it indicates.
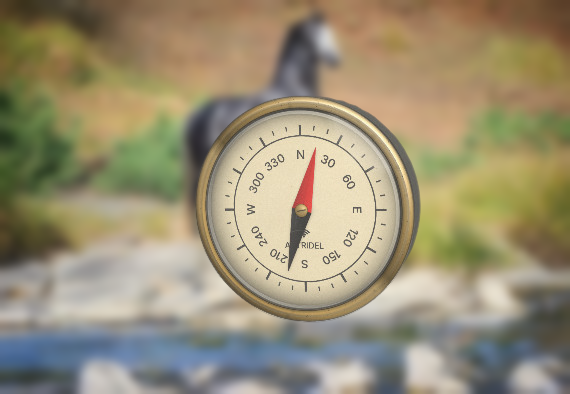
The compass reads 15 °
